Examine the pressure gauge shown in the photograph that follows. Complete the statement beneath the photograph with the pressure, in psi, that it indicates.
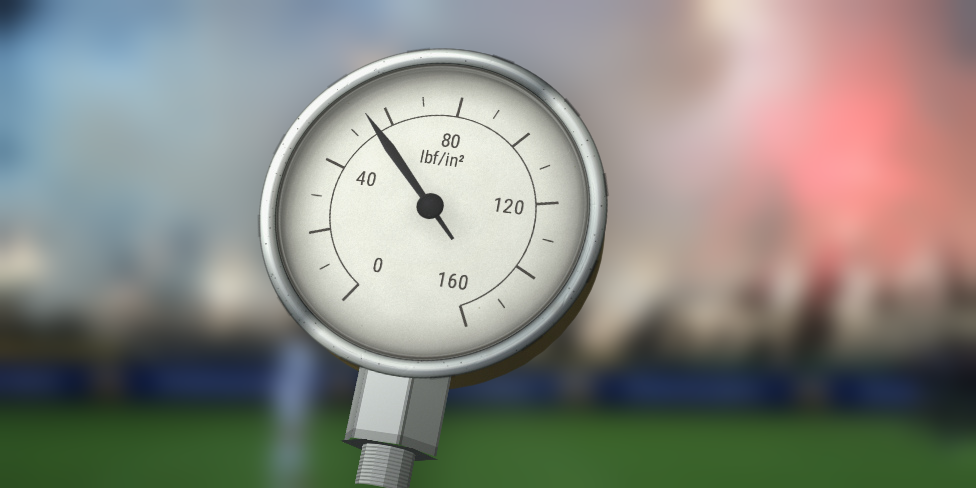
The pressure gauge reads 55 psi
